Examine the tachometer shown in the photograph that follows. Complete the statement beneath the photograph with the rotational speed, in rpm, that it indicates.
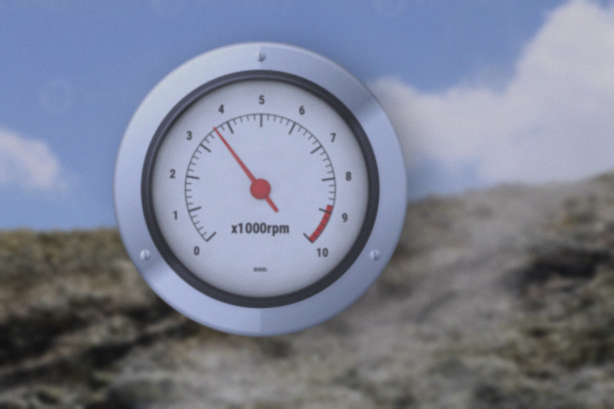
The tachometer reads 3600 rpm
